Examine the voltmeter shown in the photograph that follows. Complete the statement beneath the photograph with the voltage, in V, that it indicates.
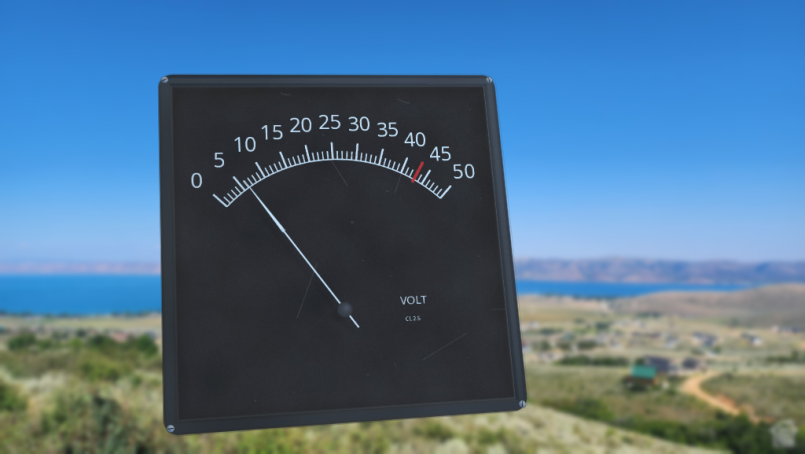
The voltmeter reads 6 V
